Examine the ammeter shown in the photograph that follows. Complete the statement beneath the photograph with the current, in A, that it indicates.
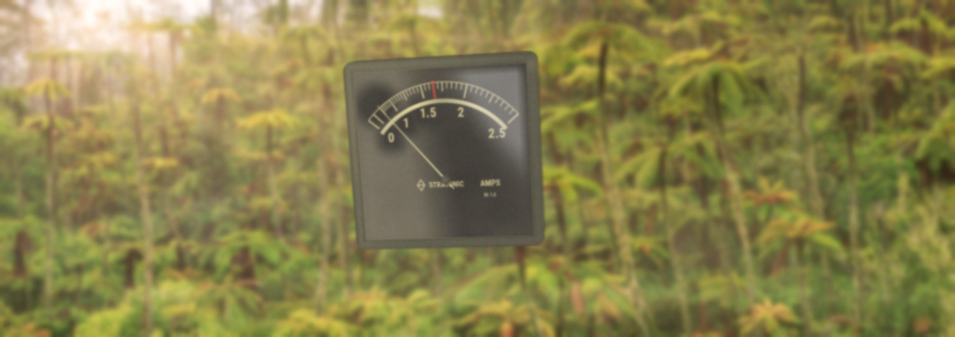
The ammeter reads 0.75 A
